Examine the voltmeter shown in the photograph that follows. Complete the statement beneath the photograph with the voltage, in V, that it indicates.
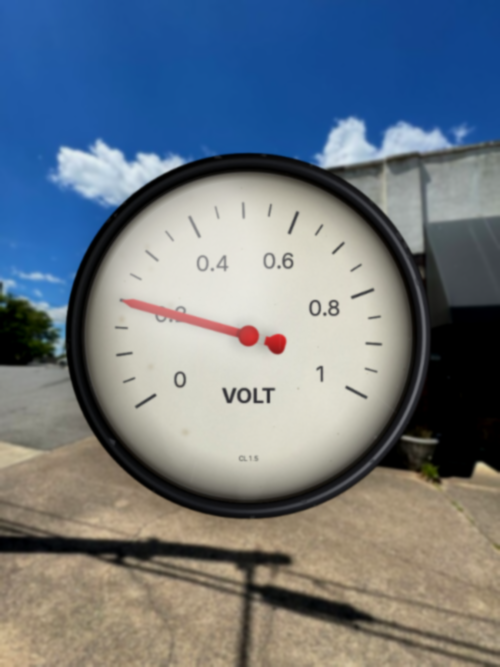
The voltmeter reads 0.2 V
